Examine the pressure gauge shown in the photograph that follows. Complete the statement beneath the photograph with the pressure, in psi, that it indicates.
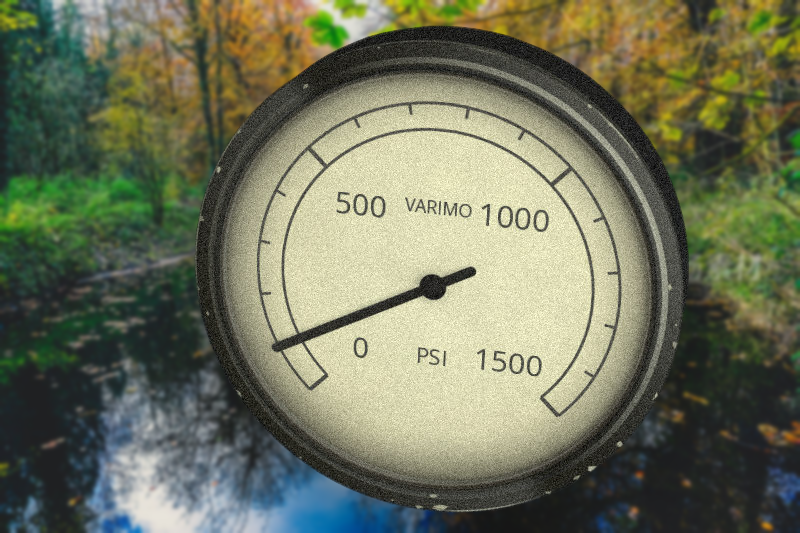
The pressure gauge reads 100 psi
